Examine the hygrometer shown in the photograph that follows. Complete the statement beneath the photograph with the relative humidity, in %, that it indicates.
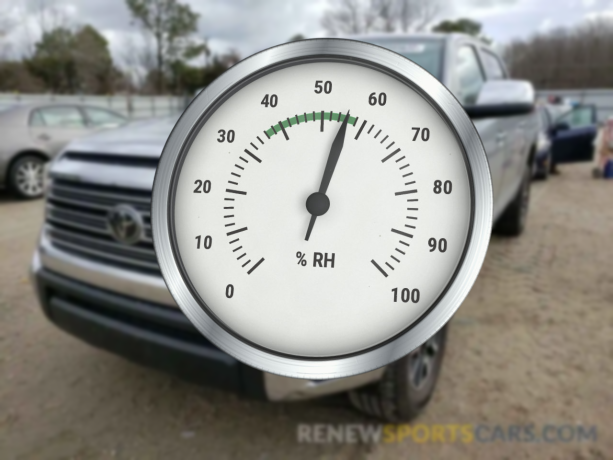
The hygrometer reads 56 %
